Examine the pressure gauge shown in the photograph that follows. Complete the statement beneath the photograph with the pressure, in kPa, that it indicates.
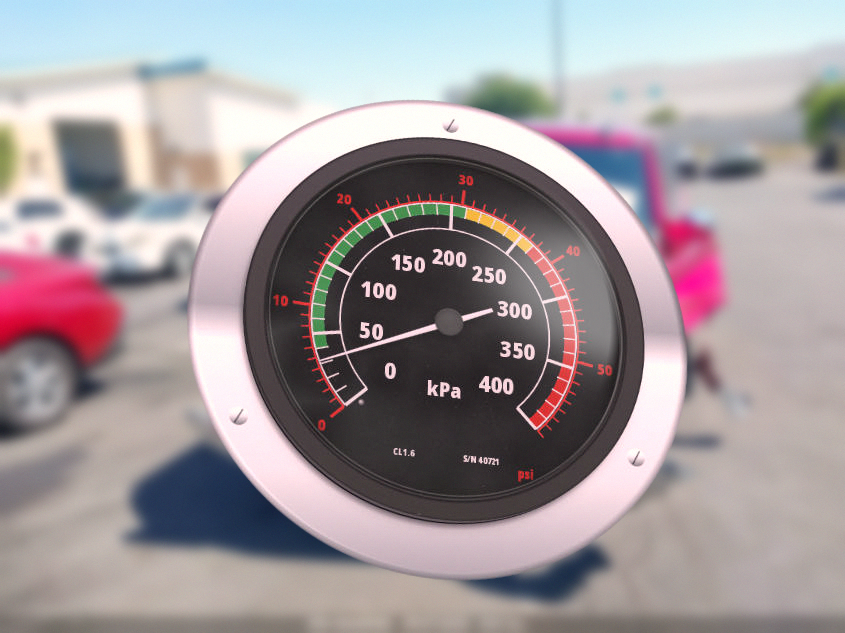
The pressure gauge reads 30 kPa
